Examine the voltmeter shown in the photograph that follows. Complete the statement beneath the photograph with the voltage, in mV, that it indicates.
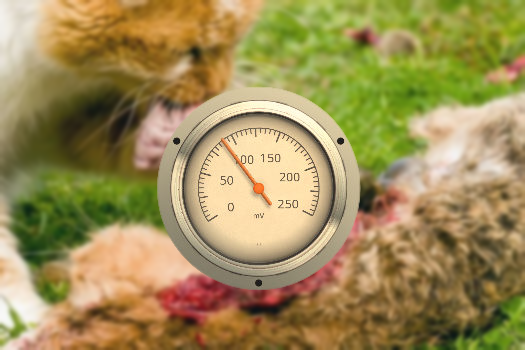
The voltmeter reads 90 mV
